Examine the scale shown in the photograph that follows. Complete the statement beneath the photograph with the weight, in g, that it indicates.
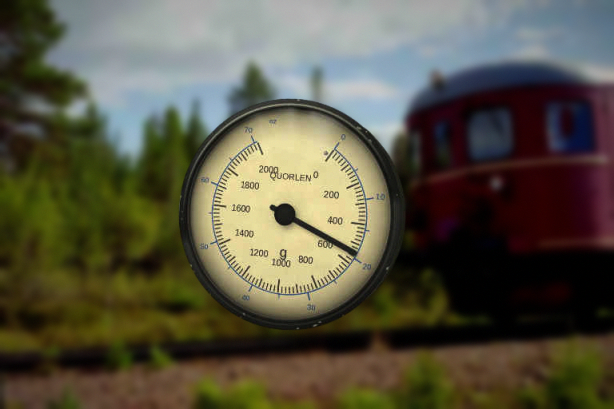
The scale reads 540 g
